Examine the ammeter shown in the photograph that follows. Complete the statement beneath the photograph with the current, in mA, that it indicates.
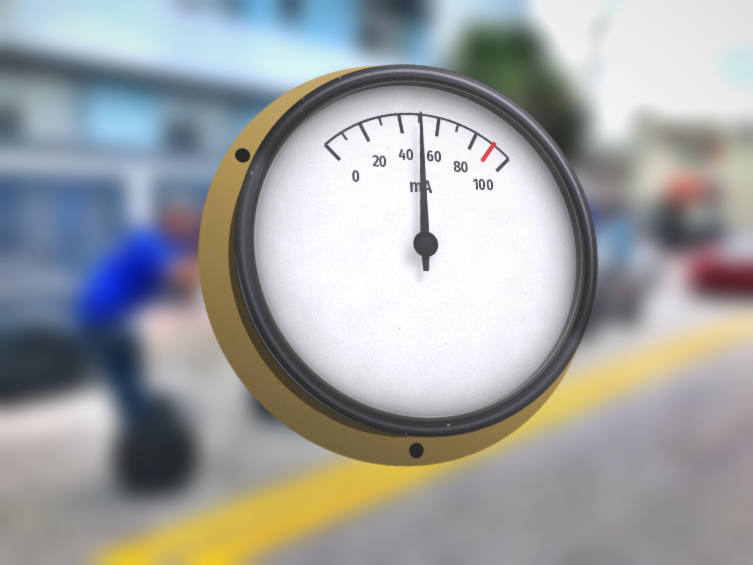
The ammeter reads 50 mA
